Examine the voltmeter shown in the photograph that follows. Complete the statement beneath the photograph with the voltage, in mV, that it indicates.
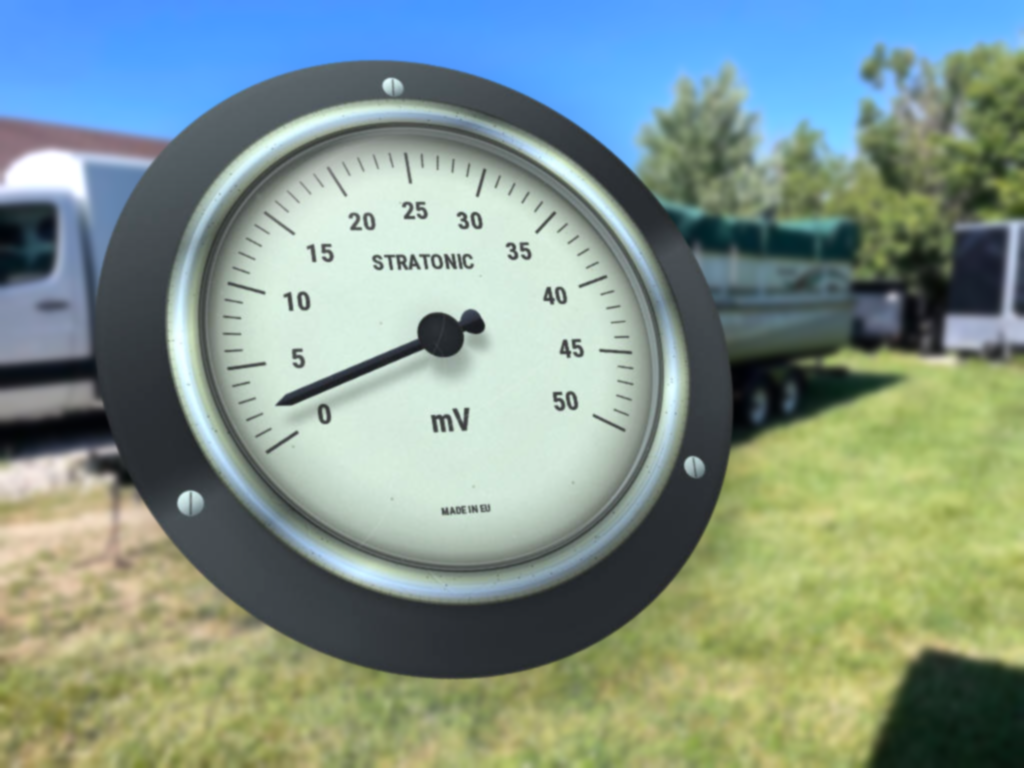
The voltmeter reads 2 mV
